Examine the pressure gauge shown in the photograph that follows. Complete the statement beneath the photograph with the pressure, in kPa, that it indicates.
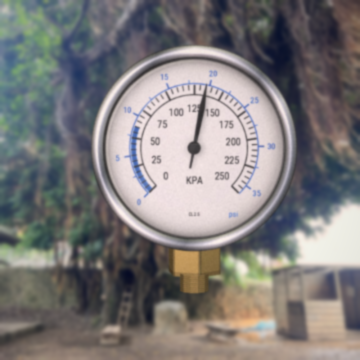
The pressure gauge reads 135 kPa
